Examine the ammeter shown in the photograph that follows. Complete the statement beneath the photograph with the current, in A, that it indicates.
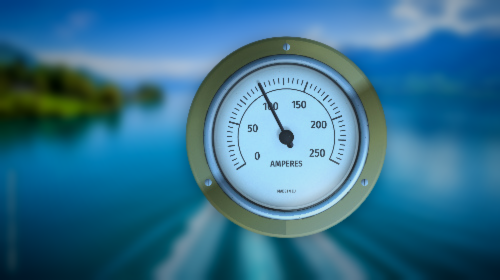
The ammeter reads 100 A
